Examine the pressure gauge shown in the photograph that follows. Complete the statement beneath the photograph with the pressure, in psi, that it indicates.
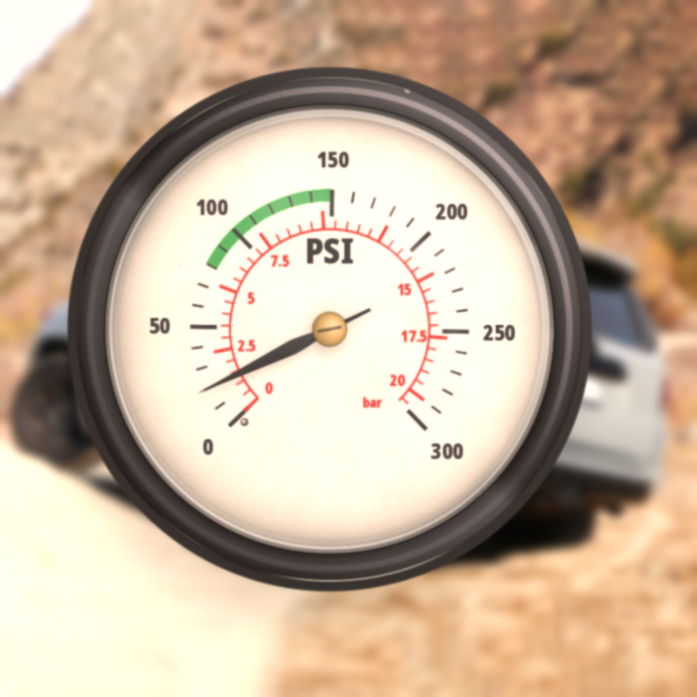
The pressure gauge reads 20 psi
